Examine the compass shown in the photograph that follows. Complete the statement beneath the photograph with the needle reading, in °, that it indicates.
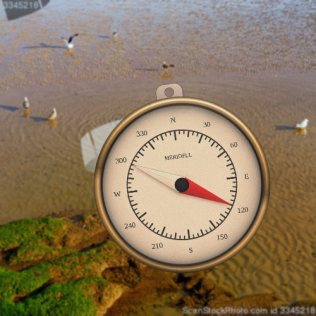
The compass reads 120 °
